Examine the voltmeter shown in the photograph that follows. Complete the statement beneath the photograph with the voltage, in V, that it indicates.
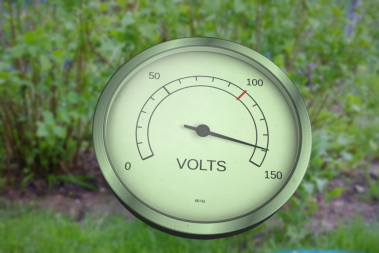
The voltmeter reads 140 V
